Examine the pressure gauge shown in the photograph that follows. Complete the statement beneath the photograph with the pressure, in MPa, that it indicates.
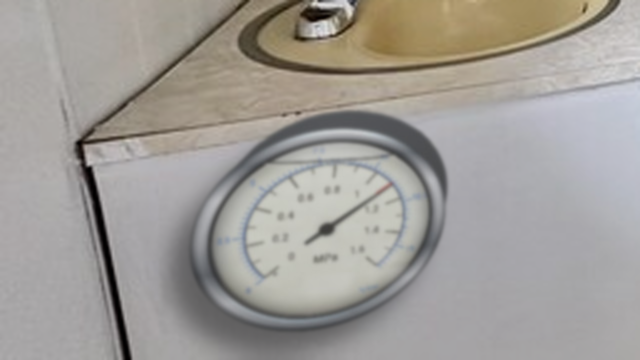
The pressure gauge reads 1.1 MPa
